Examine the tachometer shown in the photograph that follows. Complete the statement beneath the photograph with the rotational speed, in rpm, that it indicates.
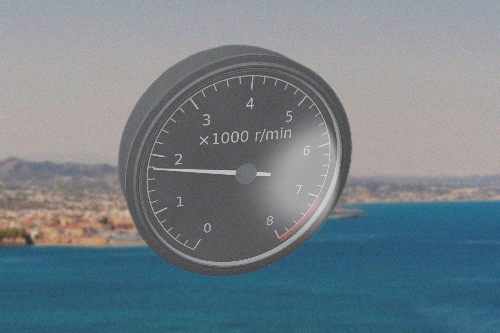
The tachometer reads 1800 rpm
